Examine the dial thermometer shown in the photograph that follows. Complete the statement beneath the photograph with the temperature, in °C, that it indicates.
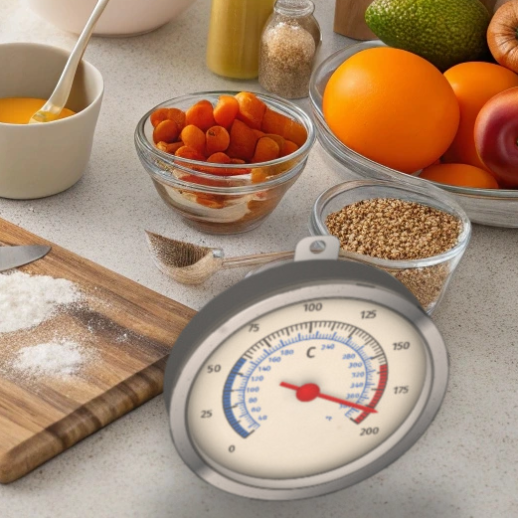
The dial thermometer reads 187.5 °C
